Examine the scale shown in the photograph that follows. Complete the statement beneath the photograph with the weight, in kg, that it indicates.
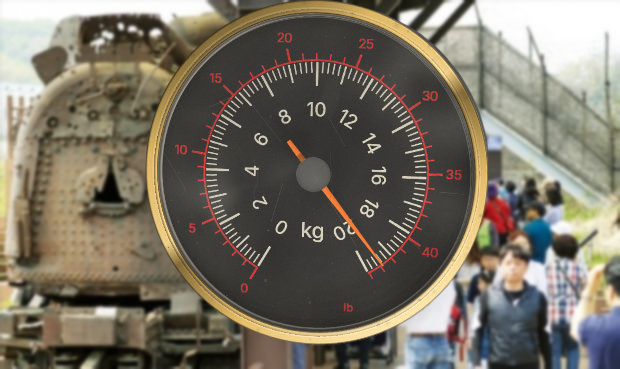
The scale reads 19.4 kg
